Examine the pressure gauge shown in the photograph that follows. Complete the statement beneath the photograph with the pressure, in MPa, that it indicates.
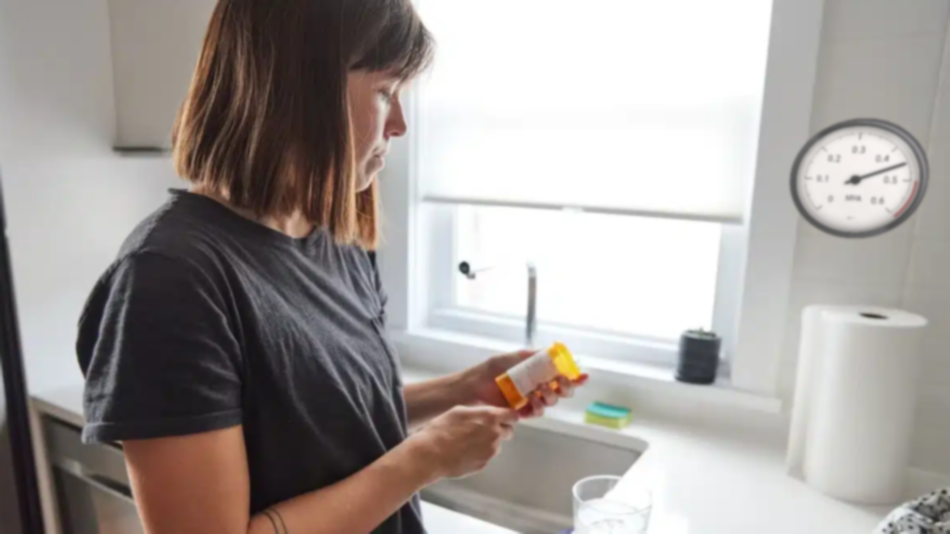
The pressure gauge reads 0.45 MPa
